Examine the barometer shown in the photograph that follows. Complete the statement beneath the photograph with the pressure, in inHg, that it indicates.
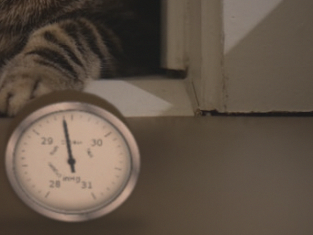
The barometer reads 29.4 inHg
